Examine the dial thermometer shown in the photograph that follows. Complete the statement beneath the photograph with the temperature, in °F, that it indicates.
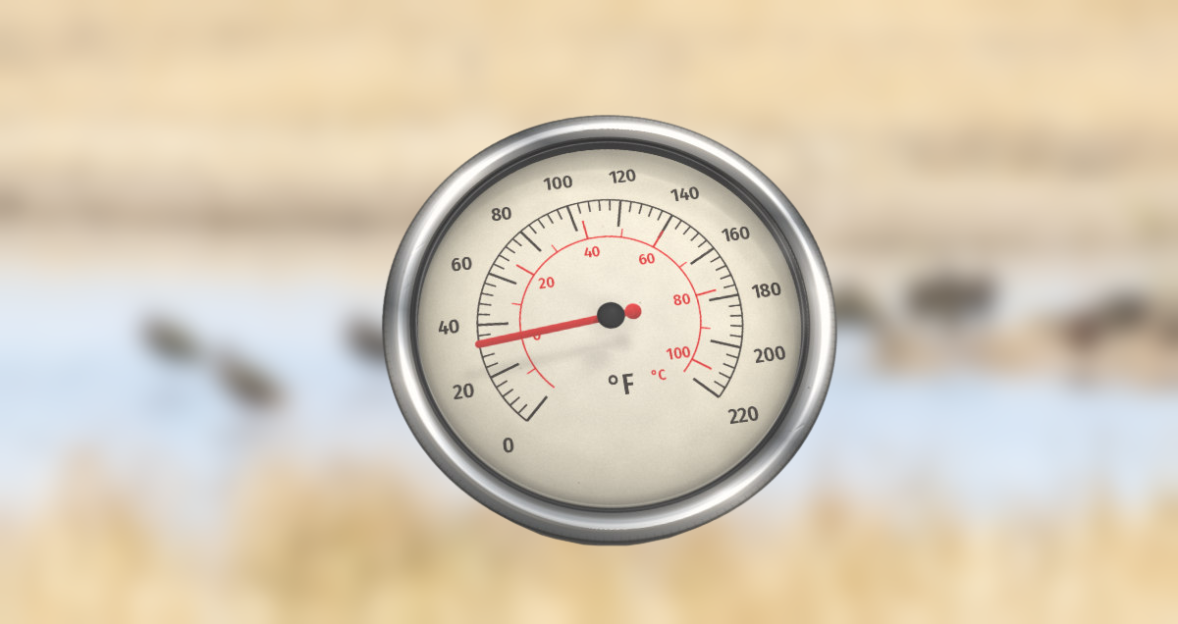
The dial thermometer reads 32 °F
